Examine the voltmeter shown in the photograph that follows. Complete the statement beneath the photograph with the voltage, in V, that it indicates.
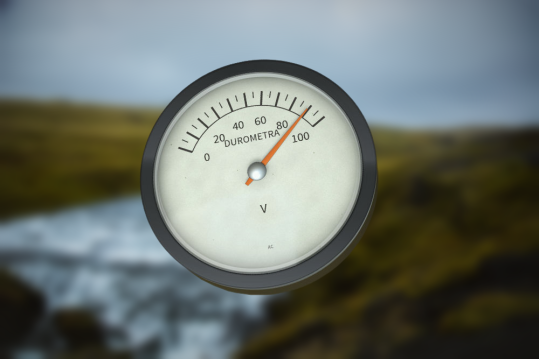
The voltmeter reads 90 V
